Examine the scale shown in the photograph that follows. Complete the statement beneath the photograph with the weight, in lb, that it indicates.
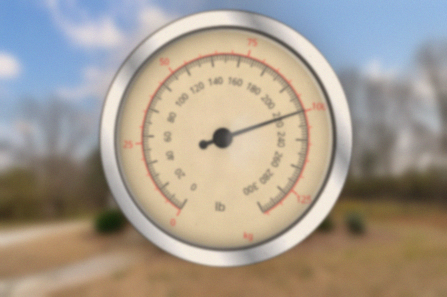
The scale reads 220 lb
